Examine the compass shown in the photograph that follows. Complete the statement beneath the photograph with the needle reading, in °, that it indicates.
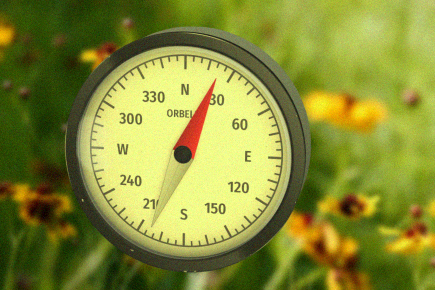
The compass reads 22.5 °
